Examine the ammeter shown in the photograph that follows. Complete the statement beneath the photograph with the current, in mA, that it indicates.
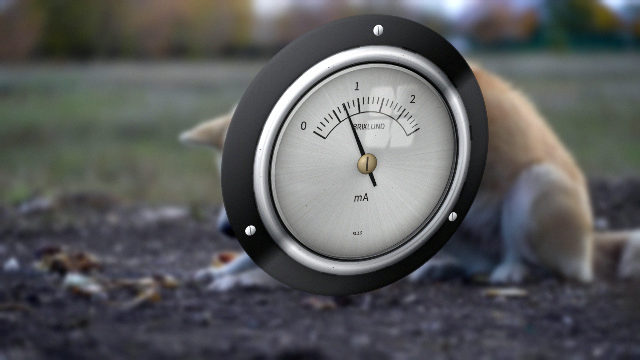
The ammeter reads 0.7 mA
